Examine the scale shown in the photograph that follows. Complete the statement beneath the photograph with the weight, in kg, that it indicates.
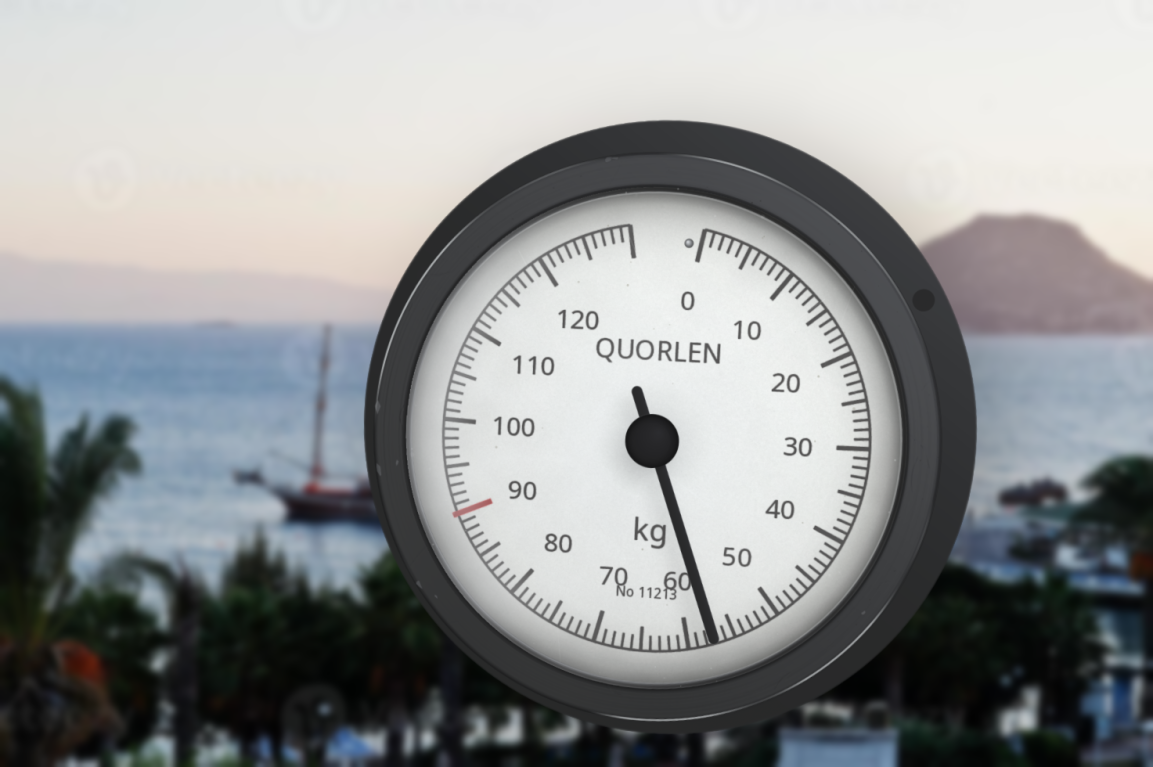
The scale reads 57 kg
